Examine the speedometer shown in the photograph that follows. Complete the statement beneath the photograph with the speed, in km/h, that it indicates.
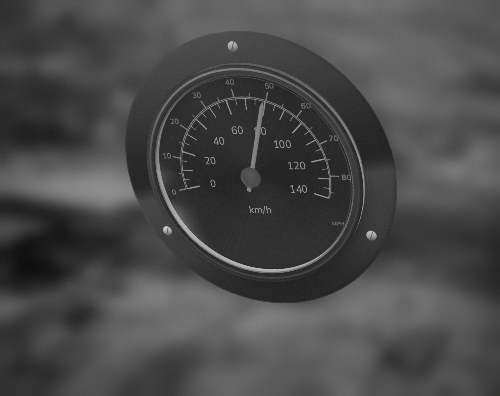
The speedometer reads 80 km/h
